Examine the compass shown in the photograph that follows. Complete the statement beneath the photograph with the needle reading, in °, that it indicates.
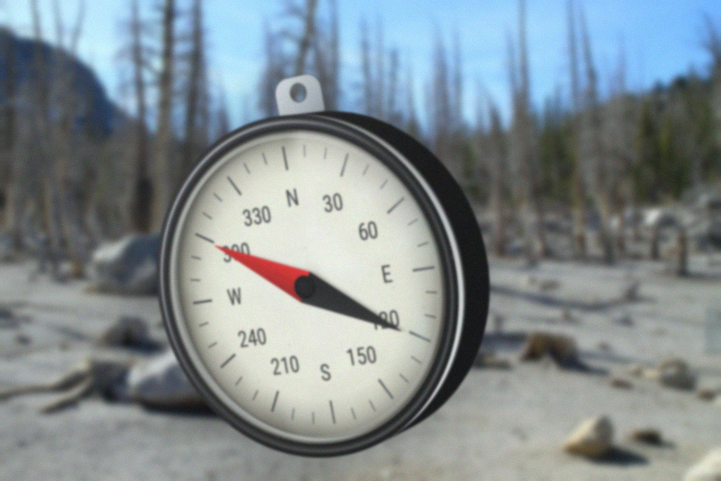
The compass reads 300 °
